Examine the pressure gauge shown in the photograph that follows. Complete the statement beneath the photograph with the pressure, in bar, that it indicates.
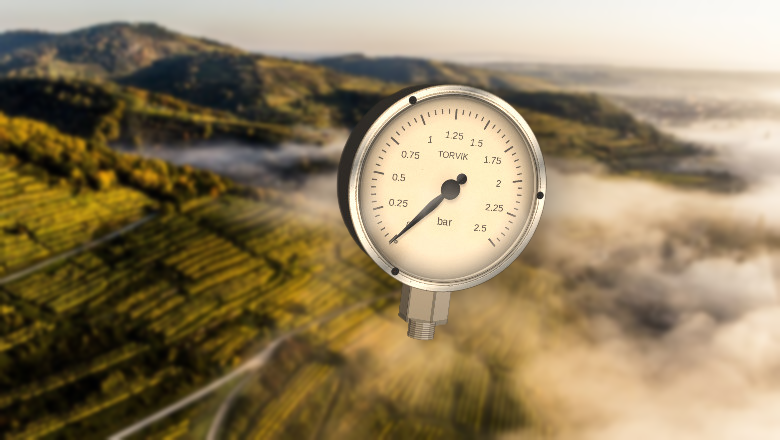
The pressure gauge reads 0 bar
